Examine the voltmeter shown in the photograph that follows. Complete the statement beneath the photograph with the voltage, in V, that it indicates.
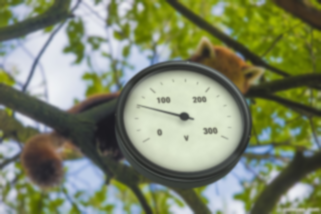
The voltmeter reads 60 V
